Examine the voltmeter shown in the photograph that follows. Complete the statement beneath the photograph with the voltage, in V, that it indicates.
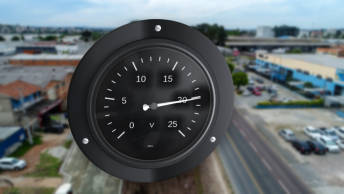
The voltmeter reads 20 V
